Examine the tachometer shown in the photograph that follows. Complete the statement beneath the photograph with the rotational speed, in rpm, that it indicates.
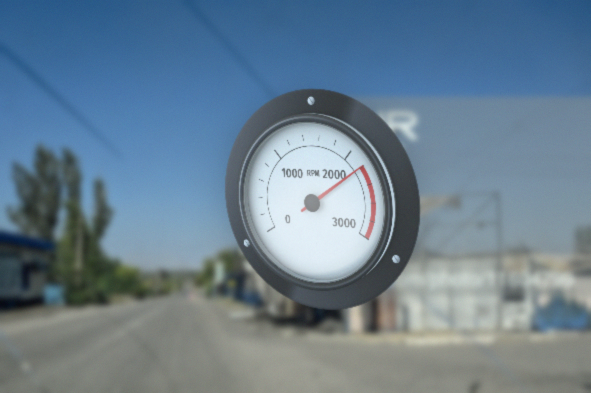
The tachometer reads 2200 rpm
